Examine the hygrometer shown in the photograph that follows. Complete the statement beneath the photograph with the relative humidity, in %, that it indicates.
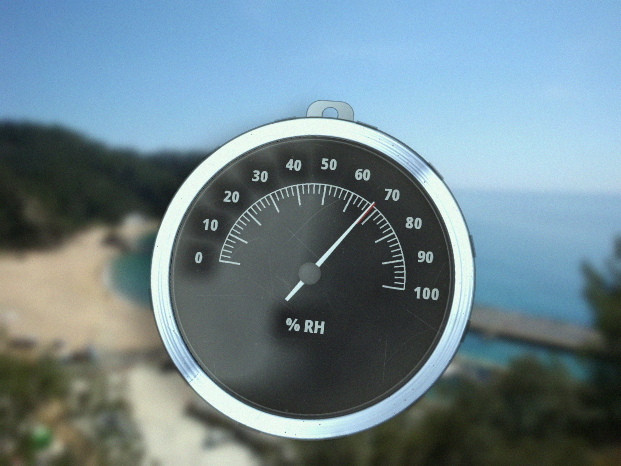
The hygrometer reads 68 %
